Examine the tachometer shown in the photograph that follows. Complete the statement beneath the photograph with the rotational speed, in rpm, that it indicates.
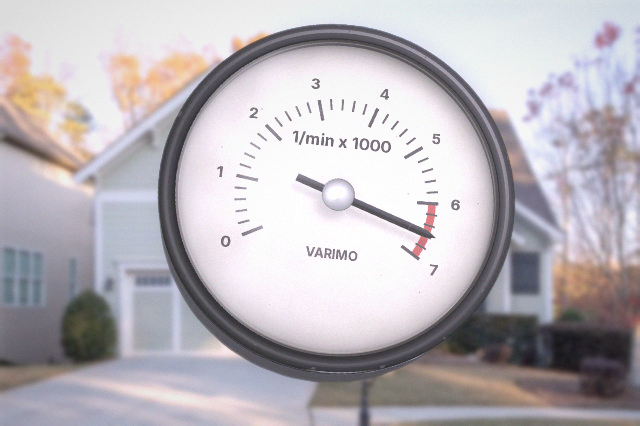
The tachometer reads 6600 rpm
